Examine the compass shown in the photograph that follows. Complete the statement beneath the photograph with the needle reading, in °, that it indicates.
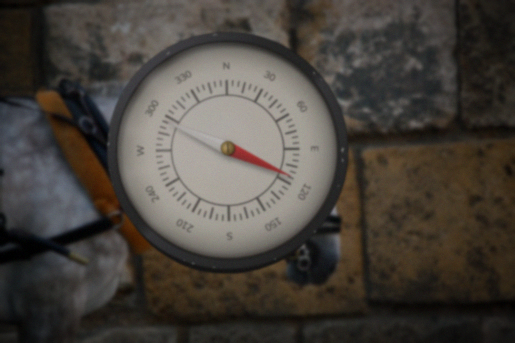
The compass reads 115 °
